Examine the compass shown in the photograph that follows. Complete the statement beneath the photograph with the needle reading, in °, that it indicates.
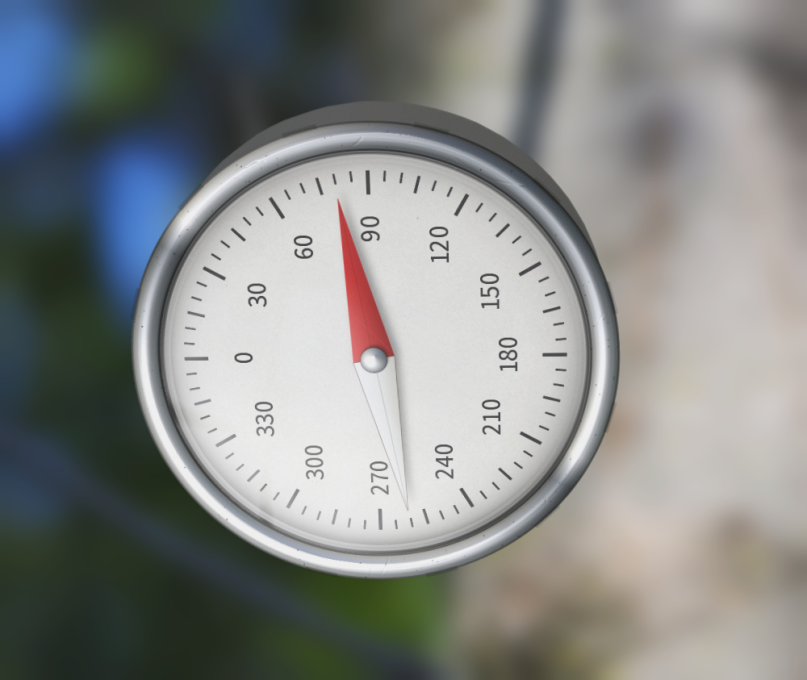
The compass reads 80 °
